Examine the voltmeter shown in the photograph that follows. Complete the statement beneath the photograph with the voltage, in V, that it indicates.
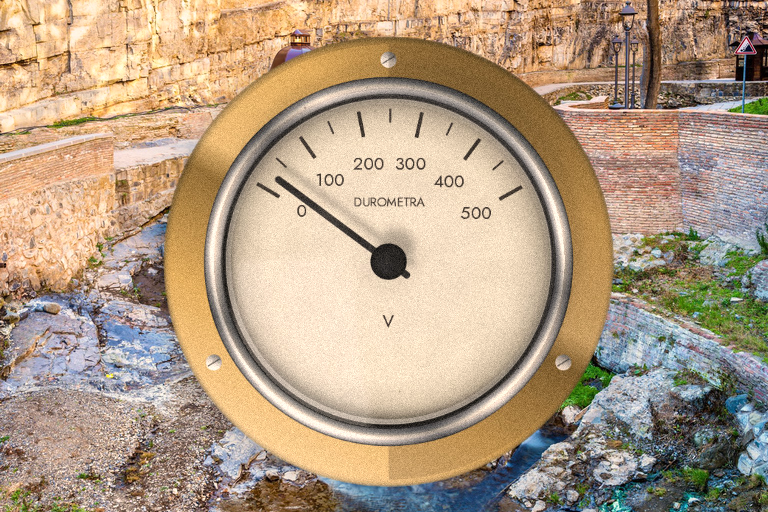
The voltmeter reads 25 V
